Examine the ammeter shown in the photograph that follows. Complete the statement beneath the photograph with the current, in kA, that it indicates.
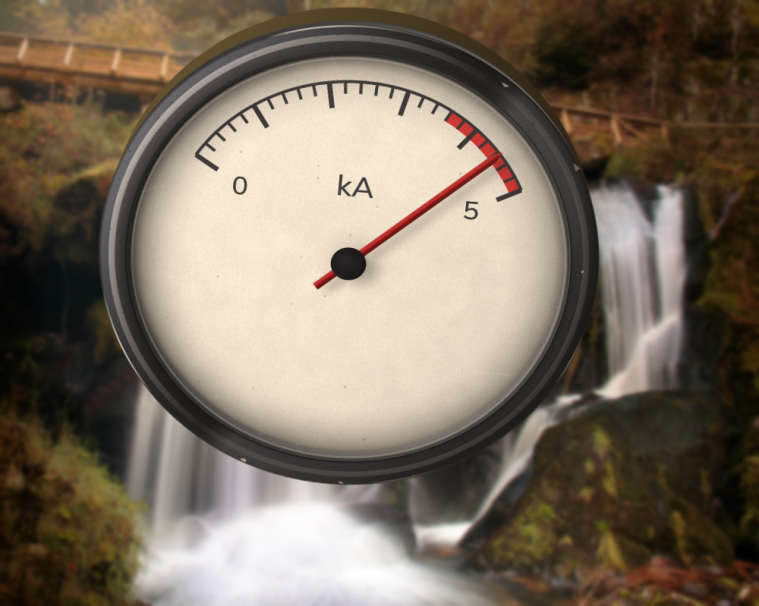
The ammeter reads 4.4 kA
